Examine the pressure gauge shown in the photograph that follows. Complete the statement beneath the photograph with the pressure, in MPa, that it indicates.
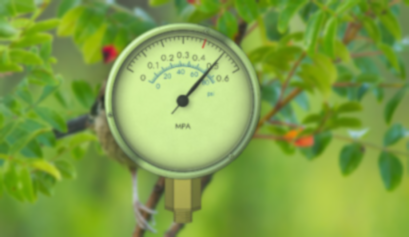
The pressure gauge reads 0.5 MPa
